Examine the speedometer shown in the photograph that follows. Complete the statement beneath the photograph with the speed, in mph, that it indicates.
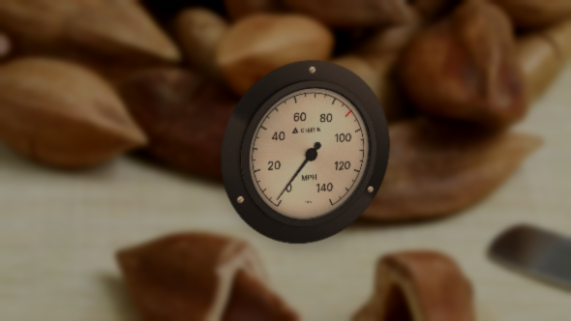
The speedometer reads 2.5 mph
